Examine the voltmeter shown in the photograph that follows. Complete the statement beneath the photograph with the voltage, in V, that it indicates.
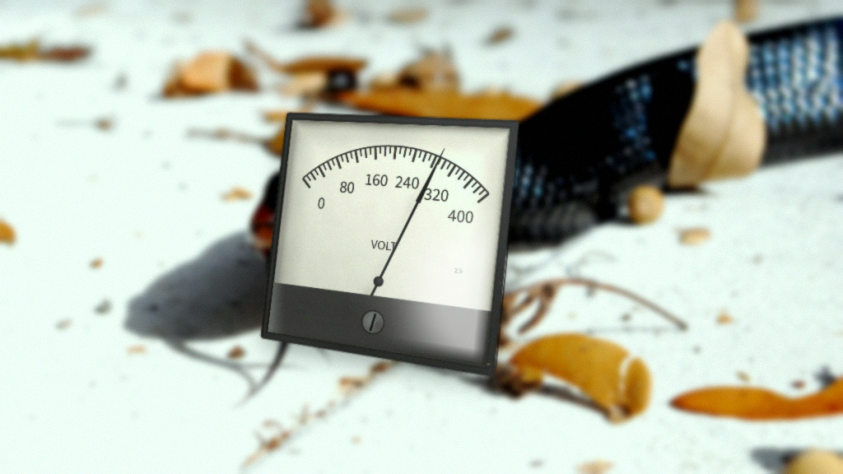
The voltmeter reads 290 V
